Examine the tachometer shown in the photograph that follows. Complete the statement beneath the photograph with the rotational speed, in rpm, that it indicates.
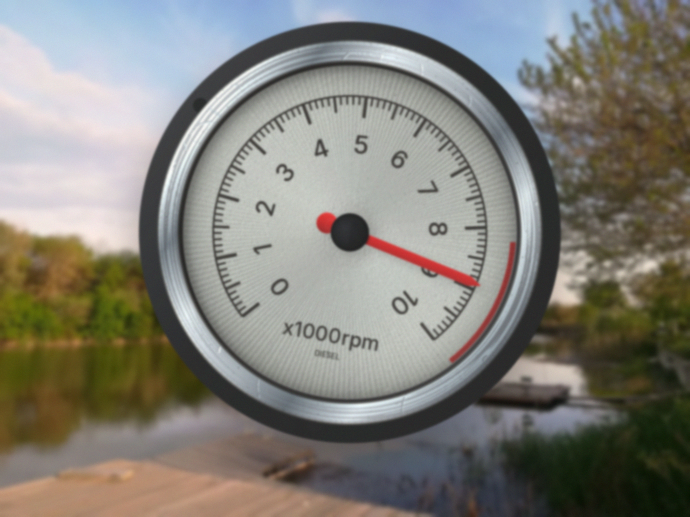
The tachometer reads 8900 rpm
